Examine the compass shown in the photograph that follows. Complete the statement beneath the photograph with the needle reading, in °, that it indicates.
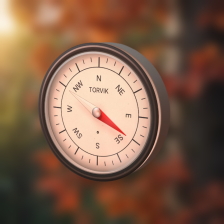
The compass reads 120 °
